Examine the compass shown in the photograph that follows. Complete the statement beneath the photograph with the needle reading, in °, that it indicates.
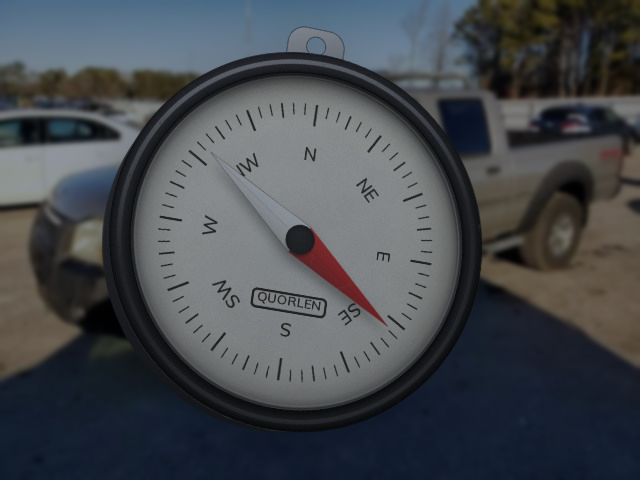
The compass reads 125 °
